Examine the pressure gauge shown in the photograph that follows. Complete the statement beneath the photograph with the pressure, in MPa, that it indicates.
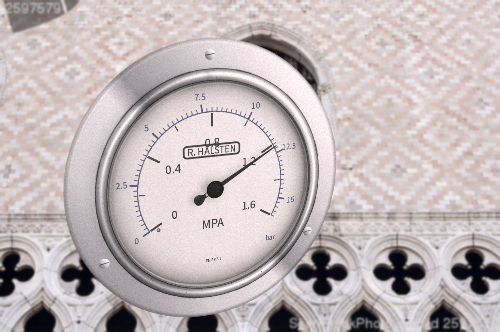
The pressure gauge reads 1.2 MPa
